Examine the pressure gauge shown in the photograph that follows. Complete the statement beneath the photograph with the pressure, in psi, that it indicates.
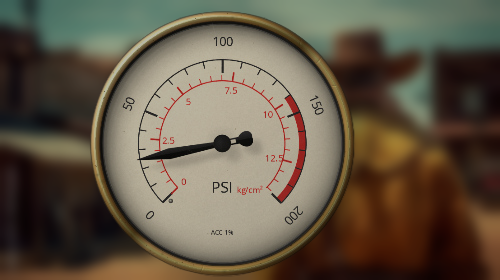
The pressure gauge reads 25 psi
